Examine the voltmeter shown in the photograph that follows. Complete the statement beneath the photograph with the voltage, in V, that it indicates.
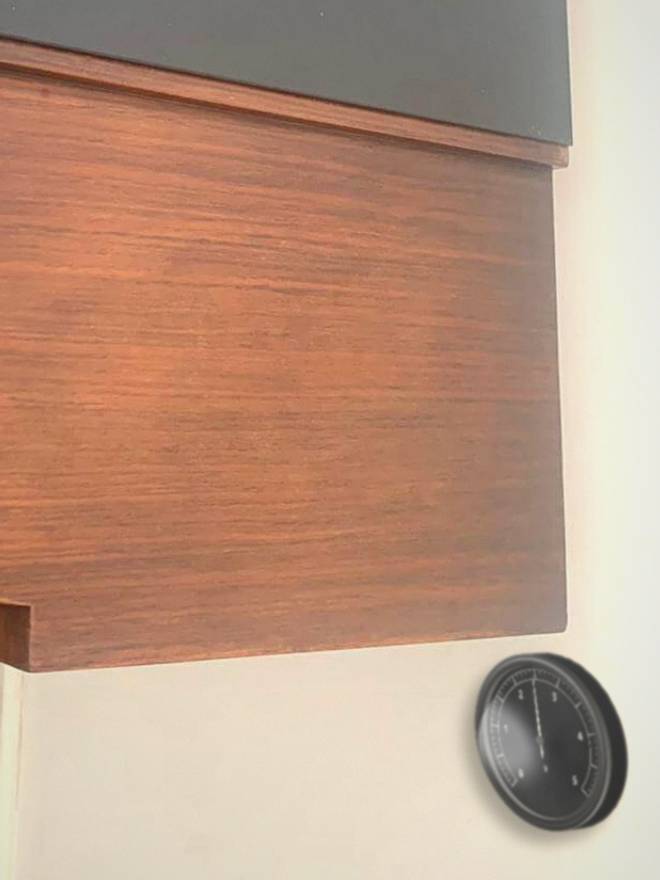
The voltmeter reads 2.5 V
